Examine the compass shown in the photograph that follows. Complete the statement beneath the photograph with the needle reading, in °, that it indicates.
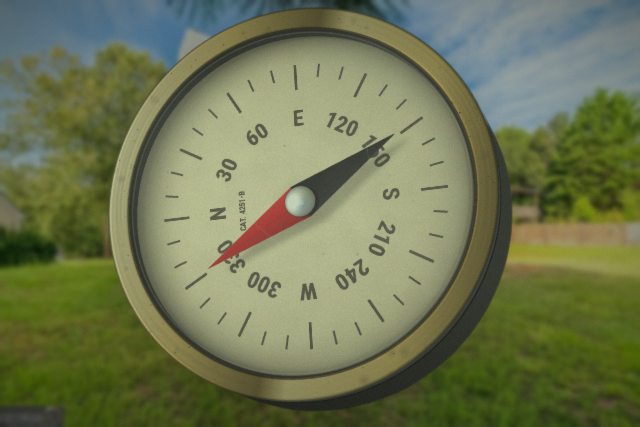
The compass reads 330 °
